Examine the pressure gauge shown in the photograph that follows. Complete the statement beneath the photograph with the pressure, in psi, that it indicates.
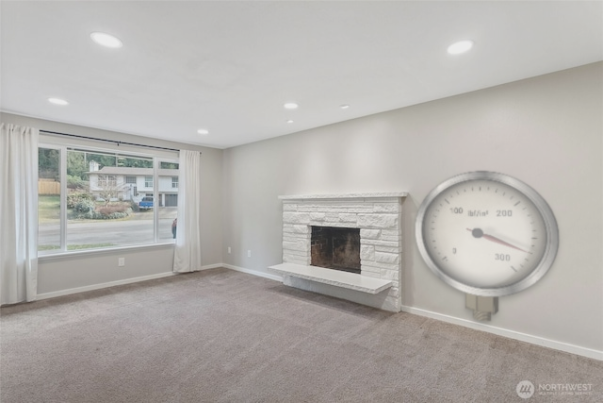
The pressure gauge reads 270 psi
